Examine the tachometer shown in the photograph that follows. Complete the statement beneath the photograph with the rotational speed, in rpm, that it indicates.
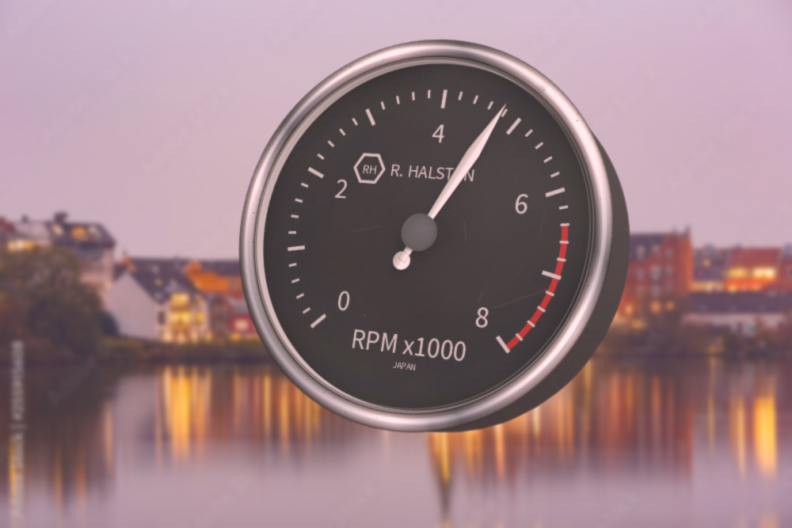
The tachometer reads 4800 rpm
